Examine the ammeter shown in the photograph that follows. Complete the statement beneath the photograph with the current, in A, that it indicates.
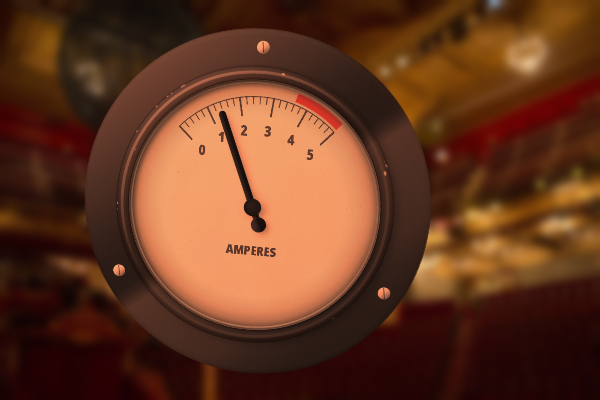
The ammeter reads 1.4 A
